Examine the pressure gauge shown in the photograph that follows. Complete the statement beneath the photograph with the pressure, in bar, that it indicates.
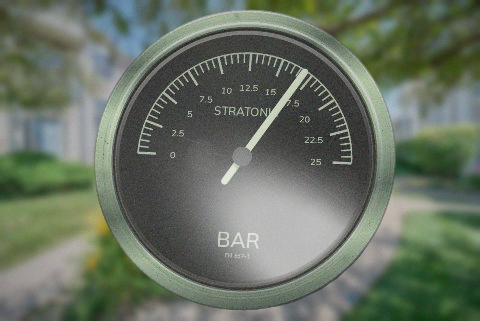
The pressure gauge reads 17 bar
